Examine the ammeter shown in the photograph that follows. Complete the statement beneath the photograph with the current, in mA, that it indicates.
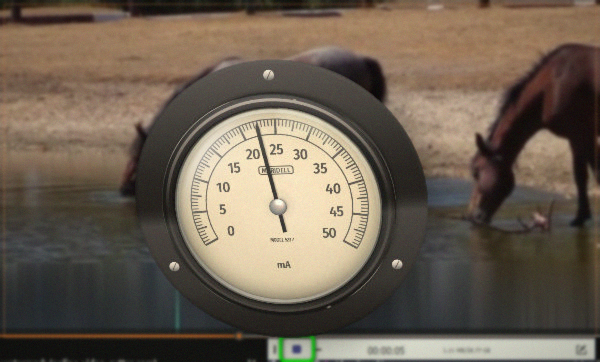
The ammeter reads 22.5 mA
